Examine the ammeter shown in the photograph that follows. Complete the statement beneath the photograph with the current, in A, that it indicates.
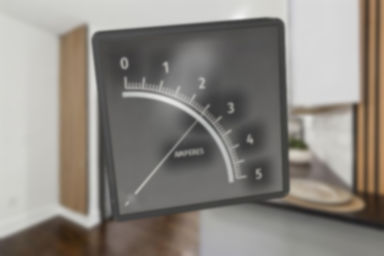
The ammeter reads 2.5 A
